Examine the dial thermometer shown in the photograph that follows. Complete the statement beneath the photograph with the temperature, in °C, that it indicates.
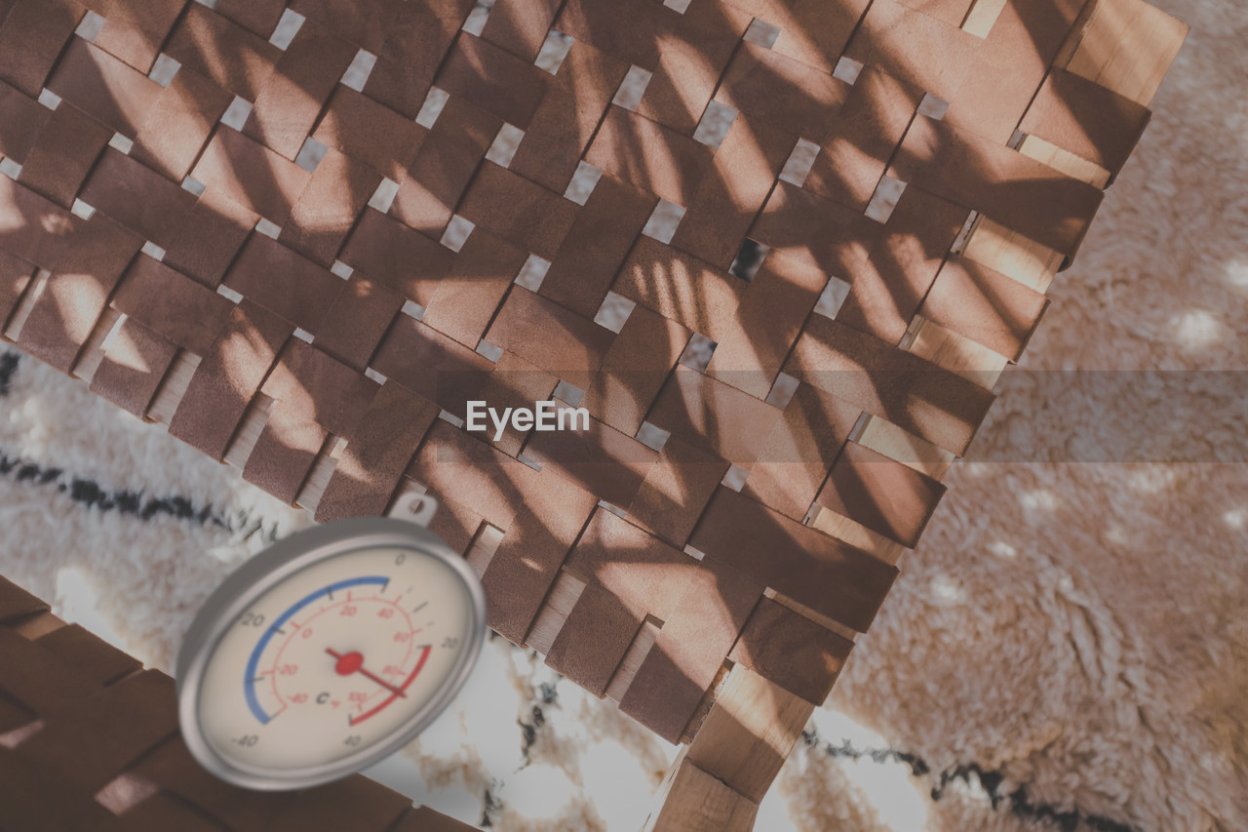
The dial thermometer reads 30 °C
